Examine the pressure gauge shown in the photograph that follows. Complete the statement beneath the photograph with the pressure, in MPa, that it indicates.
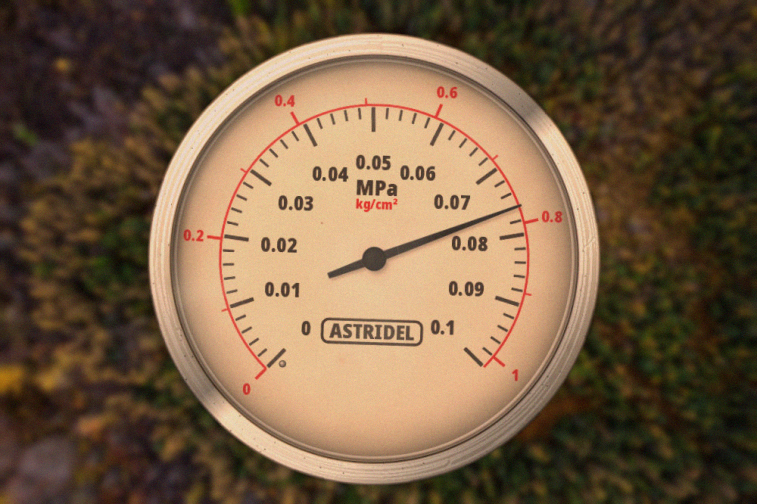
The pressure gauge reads 0.076 MPa
